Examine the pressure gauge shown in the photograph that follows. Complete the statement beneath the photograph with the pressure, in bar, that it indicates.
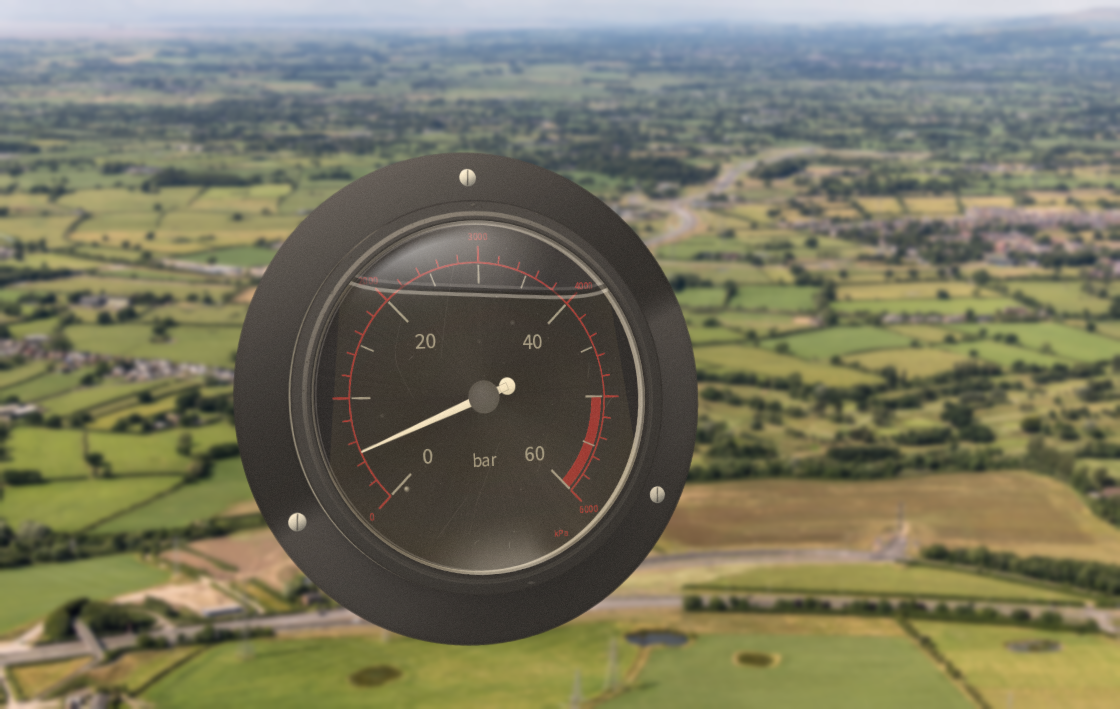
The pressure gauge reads 5 bar
